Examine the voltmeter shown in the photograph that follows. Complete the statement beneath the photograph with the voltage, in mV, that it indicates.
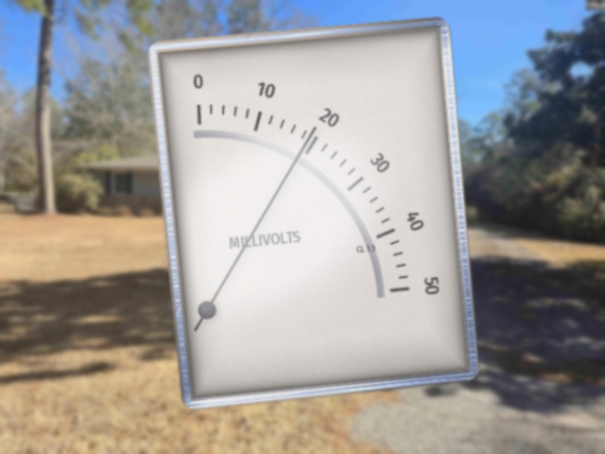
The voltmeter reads 19 mV
